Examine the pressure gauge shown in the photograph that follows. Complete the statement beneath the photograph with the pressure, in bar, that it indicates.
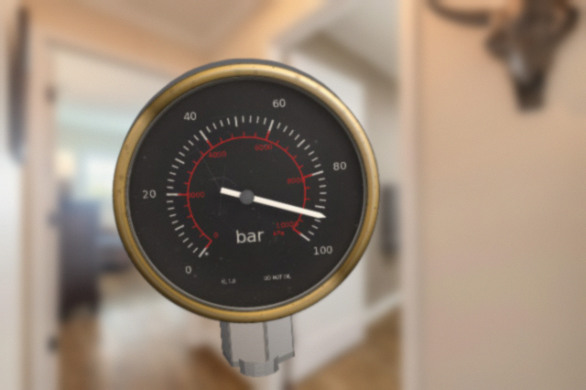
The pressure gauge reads 92 bar
